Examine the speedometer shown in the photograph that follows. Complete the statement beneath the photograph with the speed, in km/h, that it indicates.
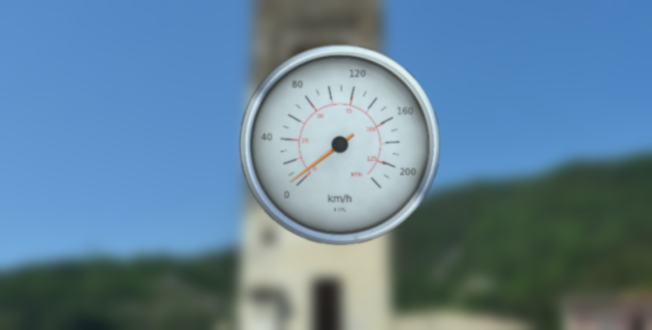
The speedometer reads 5 km/h
